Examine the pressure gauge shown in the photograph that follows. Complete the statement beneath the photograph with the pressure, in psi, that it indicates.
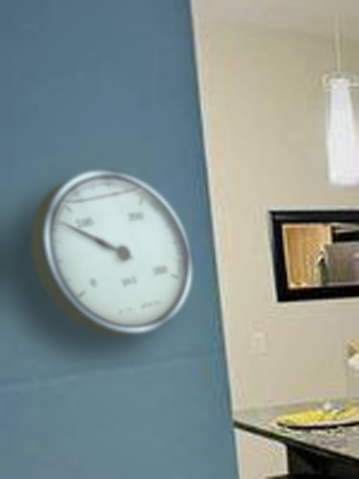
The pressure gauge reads 80 psi
